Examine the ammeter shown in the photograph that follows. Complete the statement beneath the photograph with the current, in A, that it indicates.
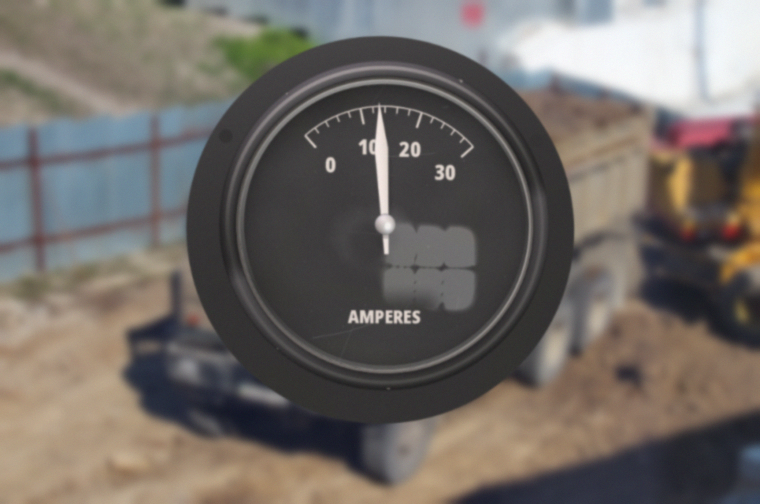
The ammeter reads 13 A
